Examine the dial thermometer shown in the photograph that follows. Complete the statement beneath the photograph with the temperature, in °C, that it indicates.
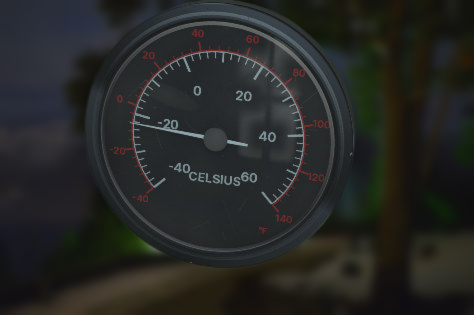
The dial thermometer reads -22 °C
